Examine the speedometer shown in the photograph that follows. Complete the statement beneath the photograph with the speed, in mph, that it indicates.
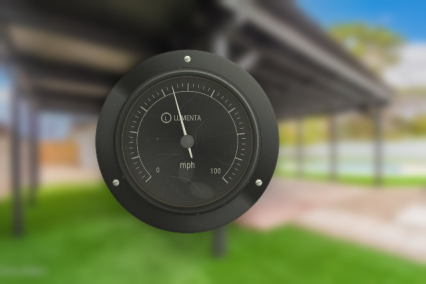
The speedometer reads 44 mph
